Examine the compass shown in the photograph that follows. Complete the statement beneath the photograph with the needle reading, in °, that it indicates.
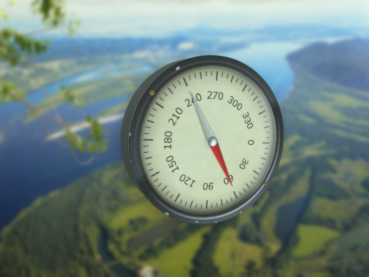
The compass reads 60 °
